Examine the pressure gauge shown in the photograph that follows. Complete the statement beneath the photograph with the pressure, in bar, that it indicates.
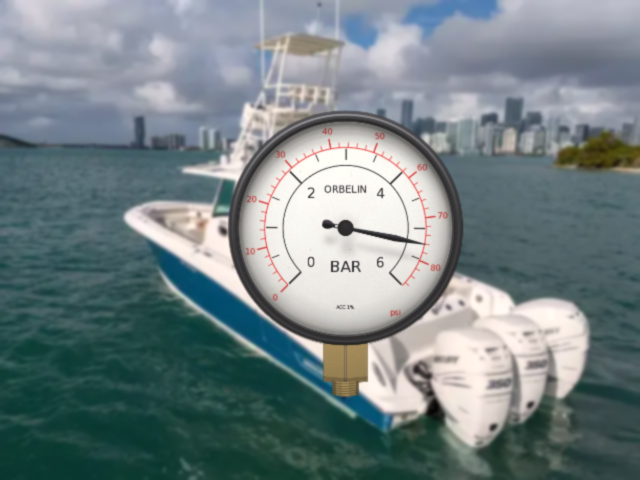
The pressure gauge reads 5.25 bar
